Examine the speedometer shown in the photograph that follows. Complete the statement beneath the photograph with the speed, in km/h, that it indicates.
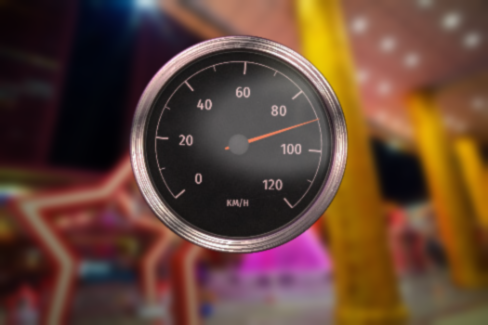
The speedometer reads 90 km/h
